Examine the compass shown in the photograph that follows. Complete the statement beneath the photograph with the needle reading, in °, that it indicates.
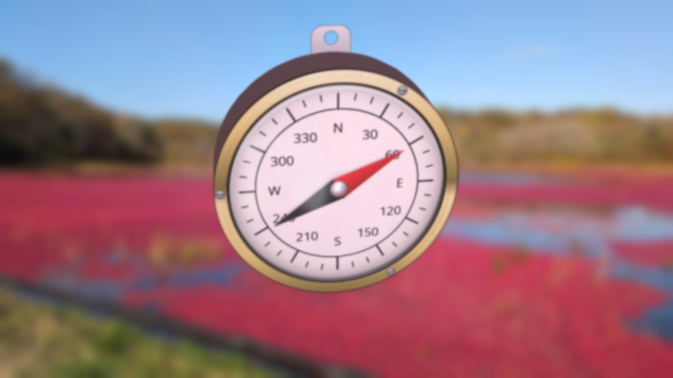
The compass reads 60 °
